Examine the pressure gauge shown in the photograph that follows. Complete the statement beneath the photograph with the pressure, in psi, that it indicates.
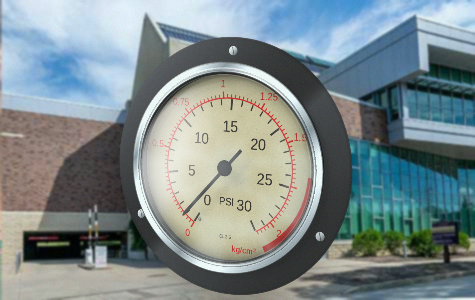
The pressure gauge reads 1 psi
